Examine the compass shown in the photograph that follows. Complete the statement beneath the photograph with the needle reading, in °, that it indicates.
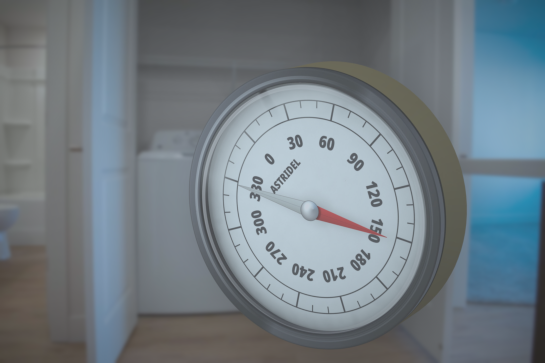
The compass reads 150 °
